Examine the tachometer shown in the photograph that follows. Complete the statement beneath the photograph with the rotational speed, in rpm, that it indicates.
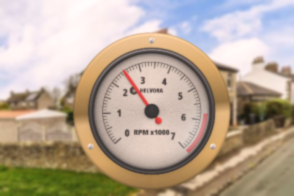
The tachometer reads 2500 rpm
